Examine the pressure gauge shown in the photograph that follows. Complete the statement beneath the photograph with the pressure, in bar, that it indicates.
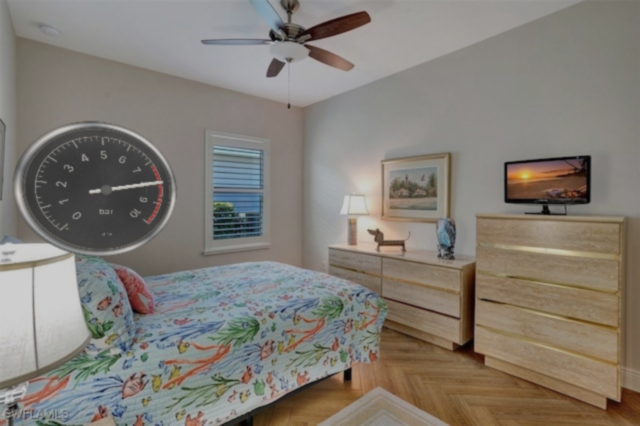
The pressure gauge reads 8 bar
